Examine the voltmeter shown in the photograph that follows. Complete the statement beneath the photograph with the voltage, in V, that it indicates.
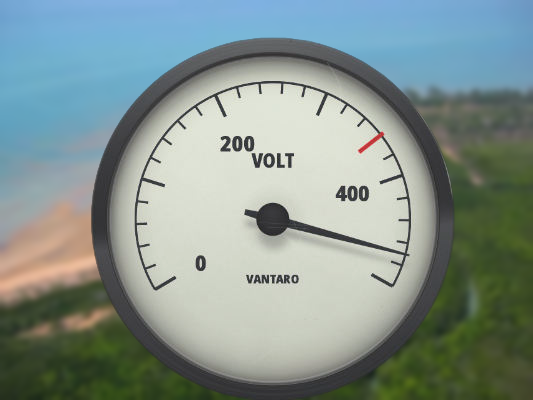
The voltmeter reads 470 V
